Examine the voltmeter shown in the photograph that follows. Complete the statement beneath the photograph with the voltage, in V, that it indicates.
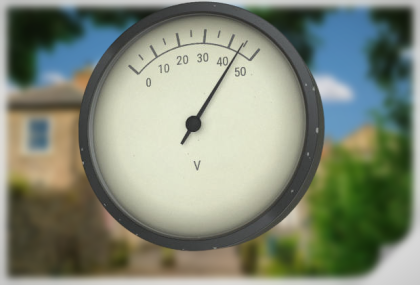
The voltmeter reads 45 V
